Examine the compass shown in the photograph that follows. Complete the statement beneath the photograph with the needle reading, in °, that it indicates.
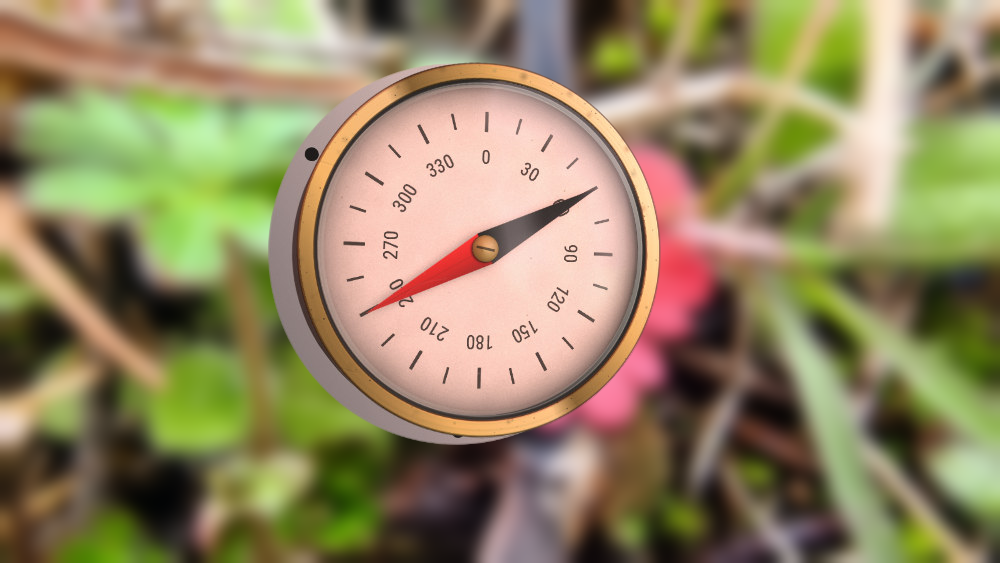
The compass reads 240 °
